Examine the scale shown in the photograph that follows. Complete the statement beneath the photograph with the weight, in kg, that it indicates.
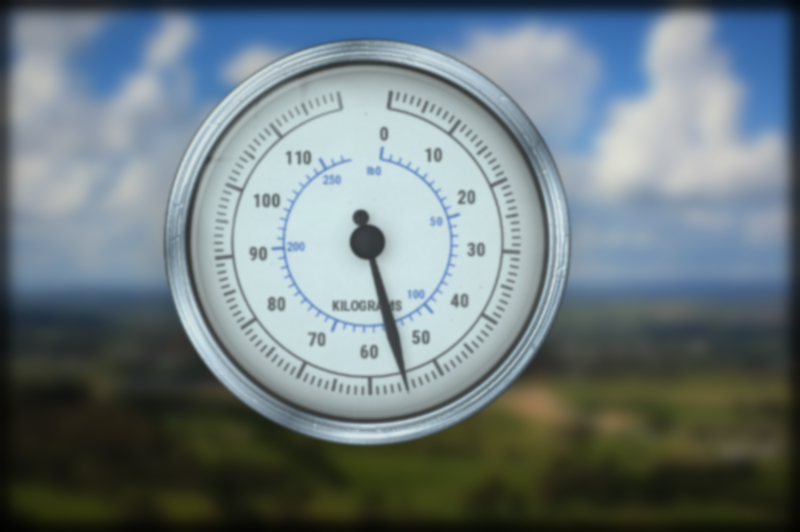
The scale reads 55 kg
